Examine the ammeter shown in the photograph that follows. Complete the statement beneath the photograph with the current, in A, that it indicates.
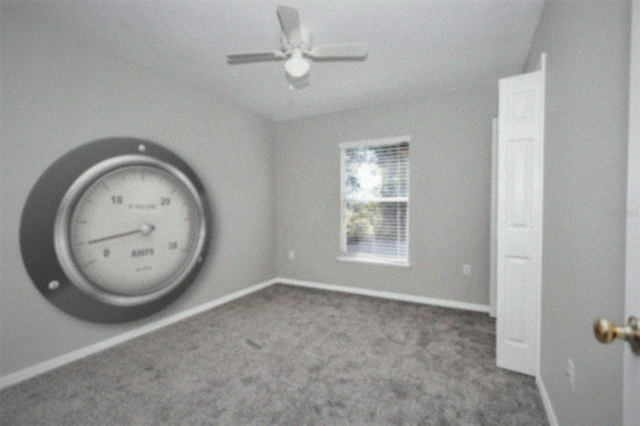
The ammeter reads 2.5 A
